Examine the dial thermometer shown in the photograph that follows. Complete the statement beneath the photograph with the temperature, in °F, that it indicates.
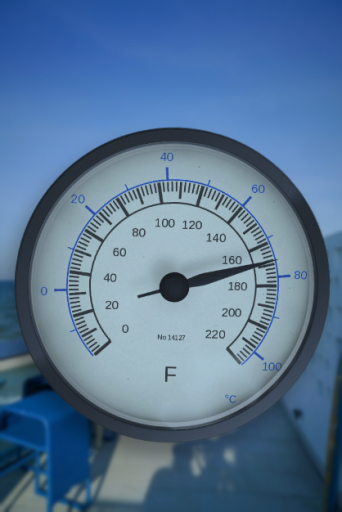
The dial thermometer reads 168 °F
